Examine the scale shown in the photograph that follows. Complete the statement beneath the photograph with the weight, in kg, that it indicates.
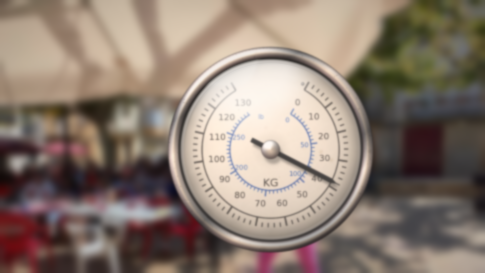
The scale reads 38 kg
